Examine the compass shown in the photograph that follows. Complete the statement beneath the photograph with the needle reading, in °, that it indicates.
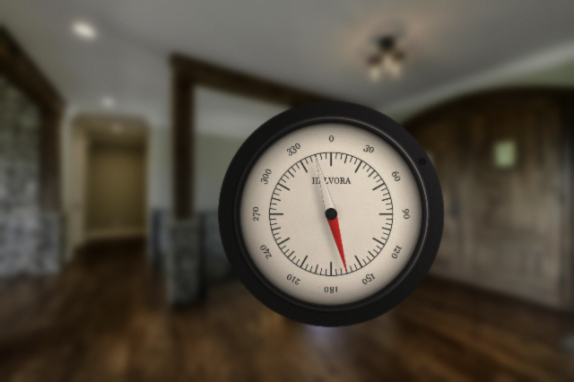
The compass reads 165 °
